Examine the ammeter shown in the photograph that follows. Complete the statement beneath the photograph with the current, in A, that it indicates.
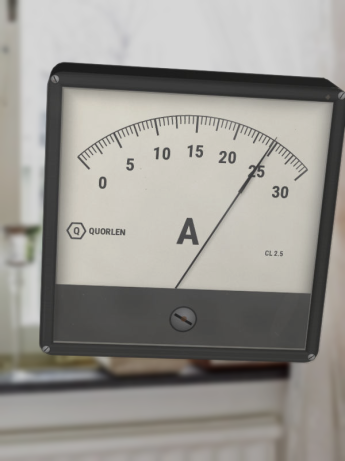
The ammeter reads 24.5 A
